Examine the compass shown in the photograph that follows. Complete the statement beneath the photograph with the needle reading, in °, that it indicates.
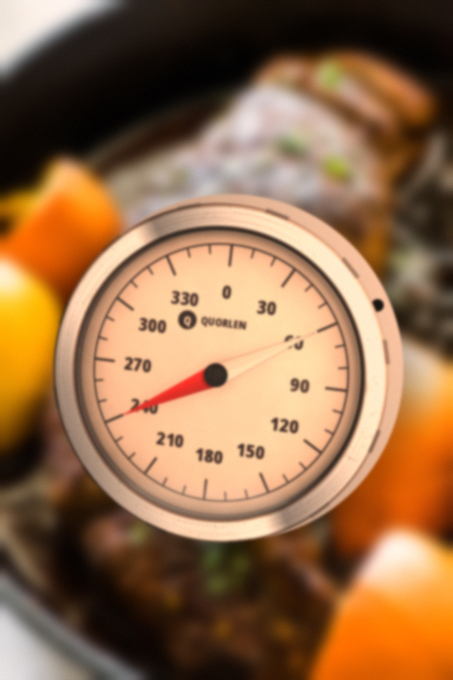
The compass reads 240 °
